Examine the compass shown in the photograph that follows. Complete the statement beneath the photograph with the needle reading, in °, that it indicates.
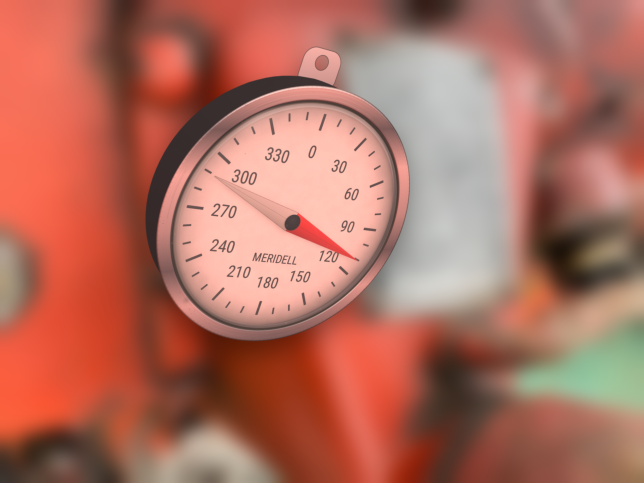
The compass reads 110 °
